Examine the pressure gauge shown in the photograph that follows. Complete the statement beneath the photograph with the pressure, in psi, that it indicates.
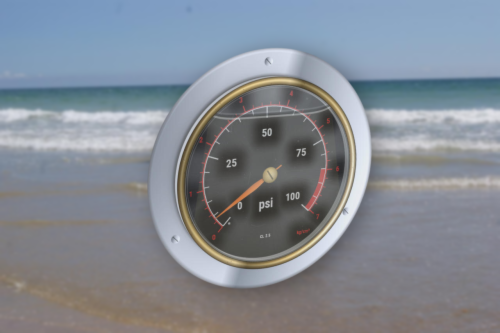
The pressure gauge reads 5 psi
